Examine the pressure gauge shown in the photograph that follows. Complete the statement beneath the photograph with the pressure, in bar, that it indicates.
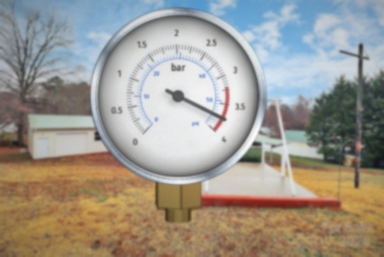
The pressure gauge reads 3.75 bar
